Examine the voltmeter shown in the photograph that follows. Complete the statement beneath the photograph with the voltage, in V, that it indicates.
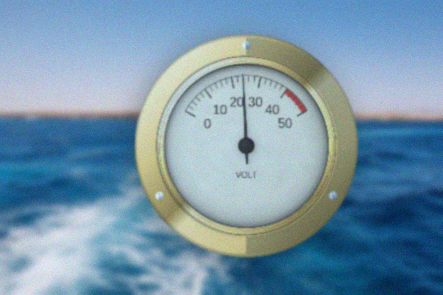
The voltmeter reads 24 V
